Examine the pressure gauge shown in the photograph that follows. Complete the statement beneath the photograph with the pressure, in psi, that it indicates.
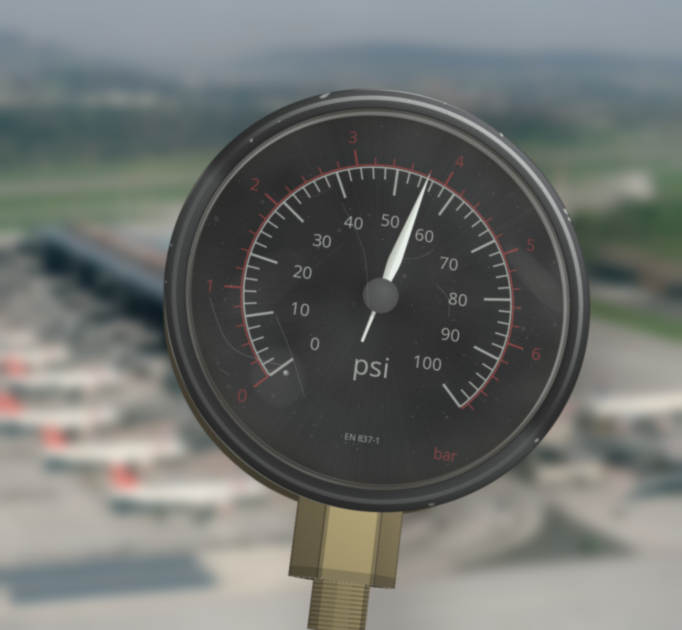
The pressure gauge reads 55 psi
